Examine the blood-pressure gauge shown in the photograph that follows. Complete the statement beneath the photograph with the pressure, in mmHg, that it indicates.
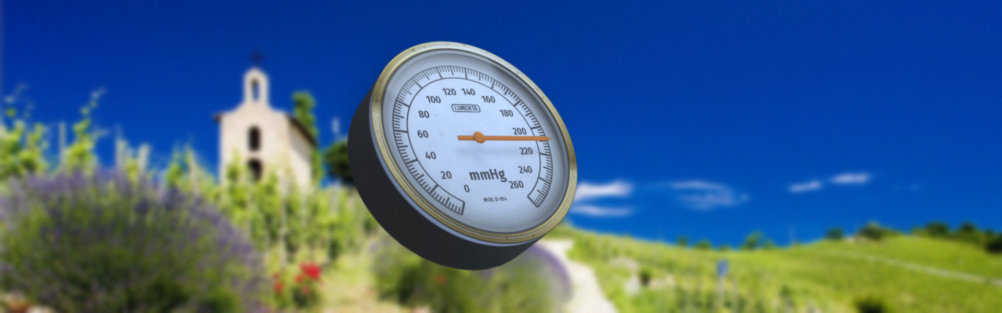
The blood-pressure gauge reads 210 mmHg
